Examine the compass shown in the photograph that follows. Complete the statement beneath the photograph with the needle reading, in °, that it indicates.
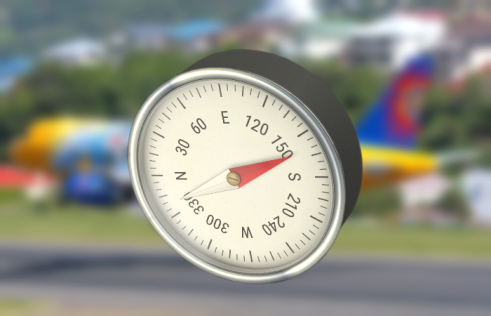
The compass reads 160 °
